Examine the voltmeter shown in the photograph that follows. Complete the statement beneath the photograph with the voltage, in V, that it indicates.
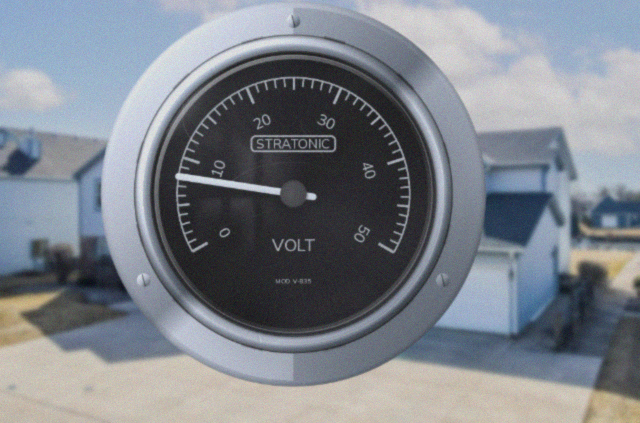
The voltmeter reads 8 V
